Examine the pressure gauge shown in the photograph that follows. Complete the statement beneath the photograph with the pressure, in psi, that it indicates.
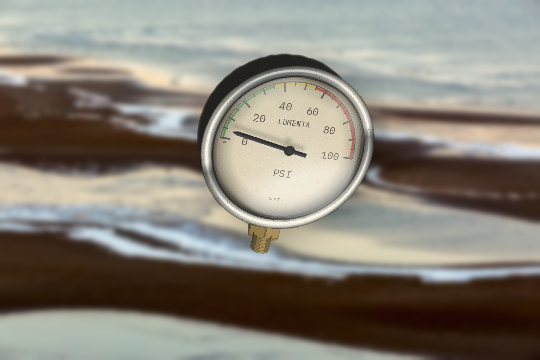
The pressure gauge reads 5 psi
